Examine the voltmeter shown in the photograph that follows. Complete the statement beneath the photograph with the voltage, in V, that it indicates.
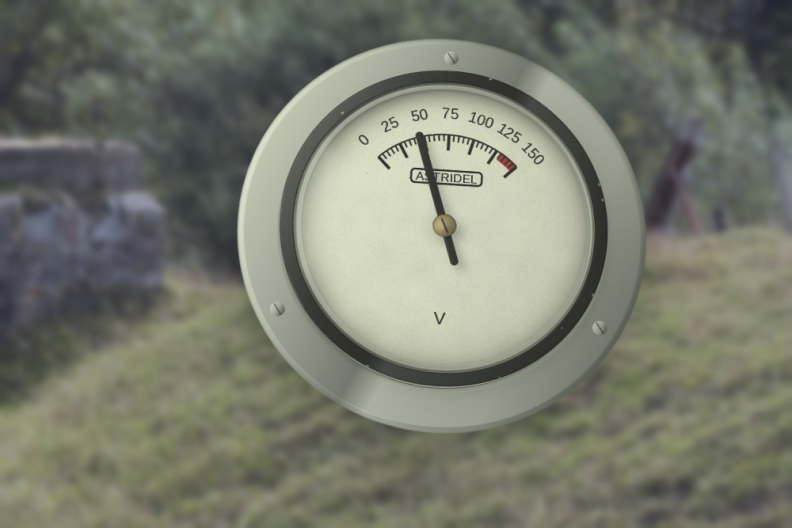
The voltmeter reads 45 V
